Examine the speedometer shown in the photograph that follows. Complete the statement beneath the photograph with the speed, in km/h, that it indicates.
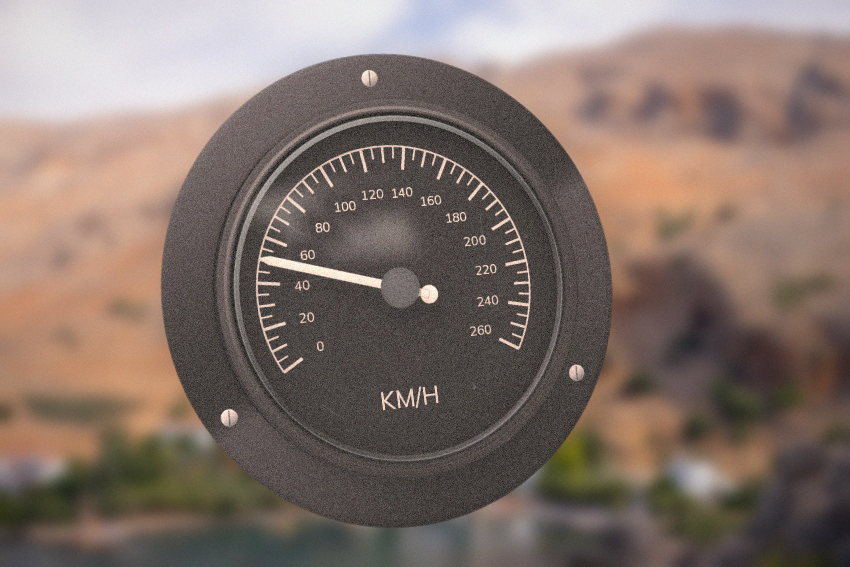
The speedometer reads 50 km/h
